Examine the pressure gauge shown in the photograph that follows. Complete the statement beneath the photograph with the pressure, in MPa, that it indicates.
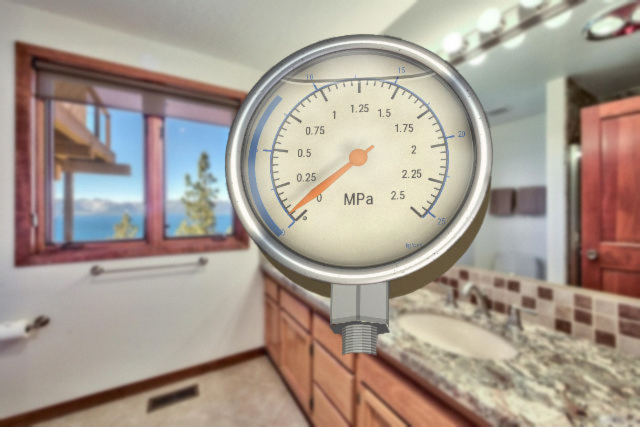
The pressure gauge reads 0.05 MPa
